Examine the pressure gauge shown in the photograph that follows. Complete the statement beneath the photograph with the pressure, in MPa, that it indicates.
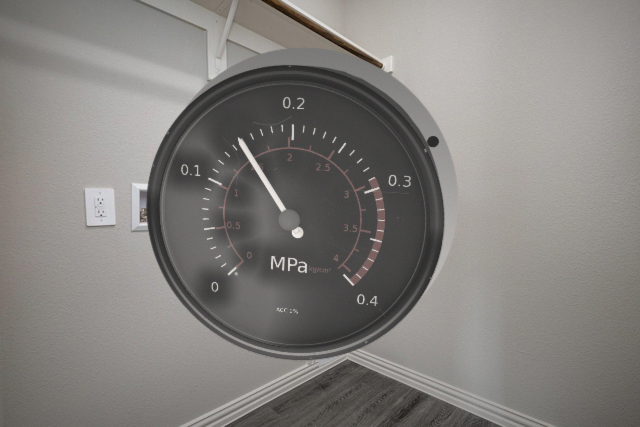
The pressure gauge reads 0.15 MPa
